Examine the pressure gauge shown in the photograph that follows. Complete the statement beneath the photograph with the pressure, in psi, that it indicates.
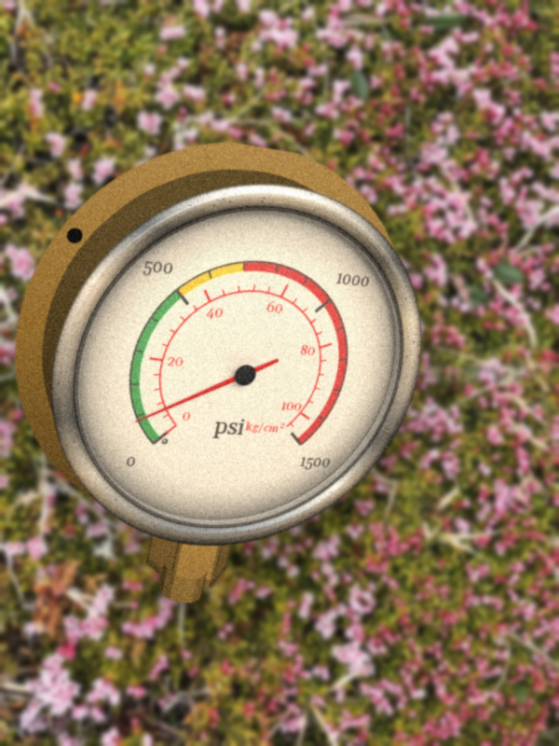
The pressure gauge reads 100 psi
